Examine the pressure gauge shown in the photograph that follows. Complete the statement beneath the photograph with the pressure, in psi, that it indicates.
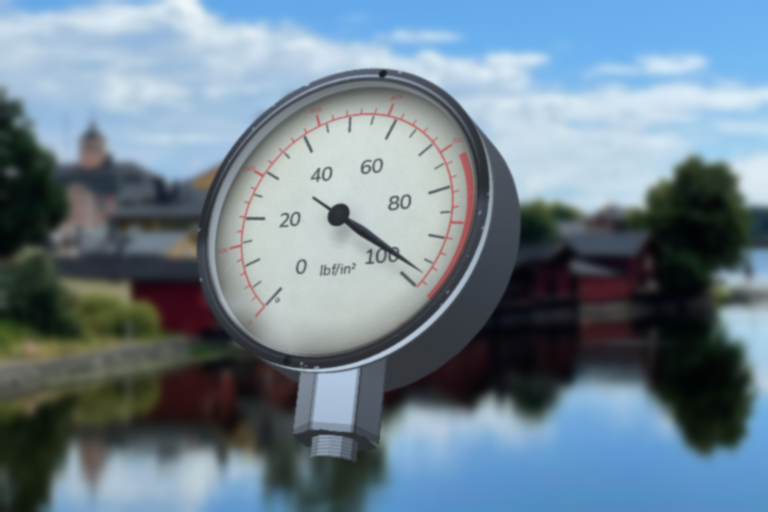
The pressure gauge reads 97.5 psi
